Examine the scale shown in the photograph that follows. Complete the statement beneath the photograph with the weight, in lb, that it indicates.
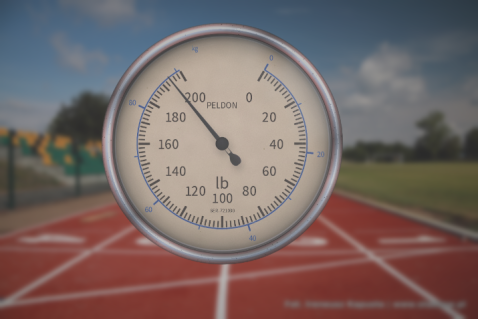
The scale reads 194 lb
